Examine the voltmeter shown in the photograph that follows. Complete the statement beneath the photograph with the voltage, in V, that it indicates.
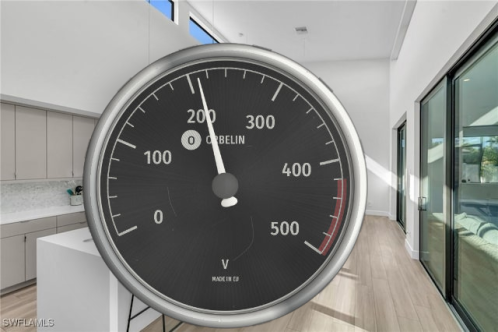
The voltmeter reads 210 V
